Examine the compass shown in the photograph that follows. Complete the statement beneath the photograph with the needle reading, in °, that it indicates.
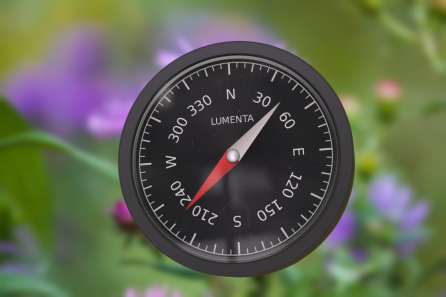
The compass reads 225 °
